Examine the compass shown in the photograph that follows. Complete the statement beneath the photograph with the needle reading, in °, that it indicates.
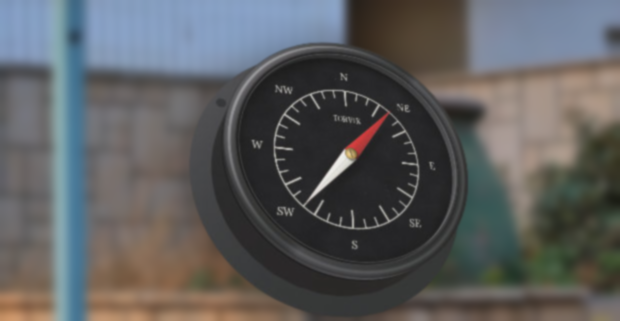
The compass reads 40 °
